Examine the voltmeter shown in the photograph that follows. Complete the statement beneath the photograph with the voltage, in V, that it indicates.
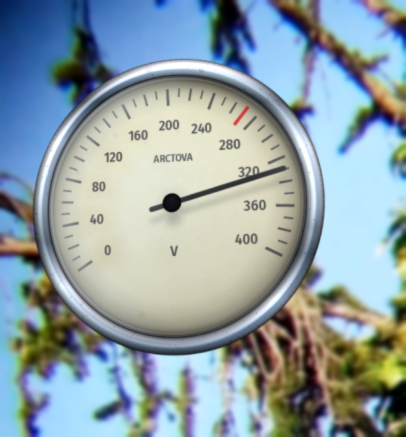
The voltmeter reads 330 V
